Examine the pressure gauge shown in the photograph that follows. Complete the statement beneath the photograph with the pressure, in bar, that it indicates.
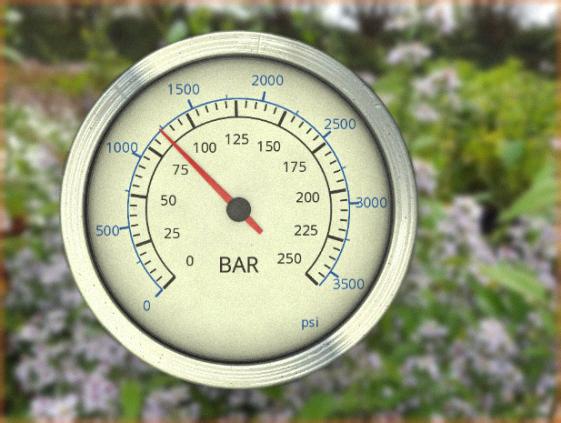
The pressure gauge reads 85 bar
